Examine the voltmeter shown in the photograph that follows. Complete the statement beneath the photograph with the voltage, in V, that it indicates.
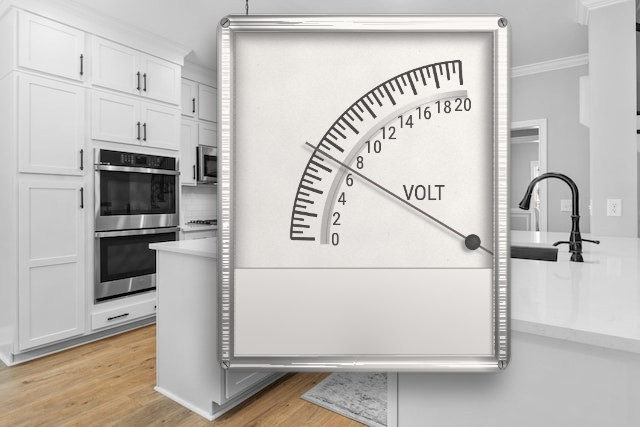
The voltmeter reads 7 V
